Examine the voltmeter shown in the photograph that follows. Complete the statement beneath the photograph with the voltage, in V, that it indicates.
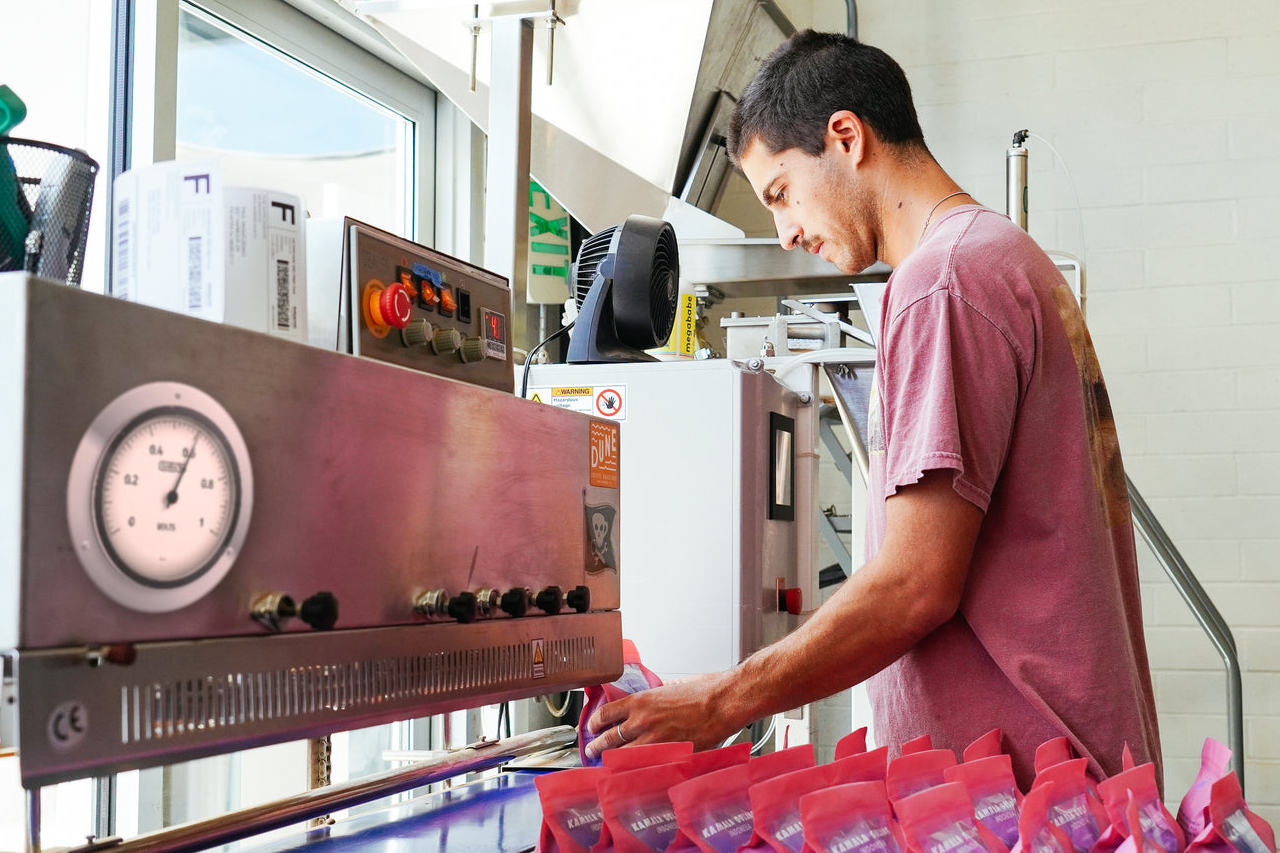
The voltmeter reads 0.6 V
